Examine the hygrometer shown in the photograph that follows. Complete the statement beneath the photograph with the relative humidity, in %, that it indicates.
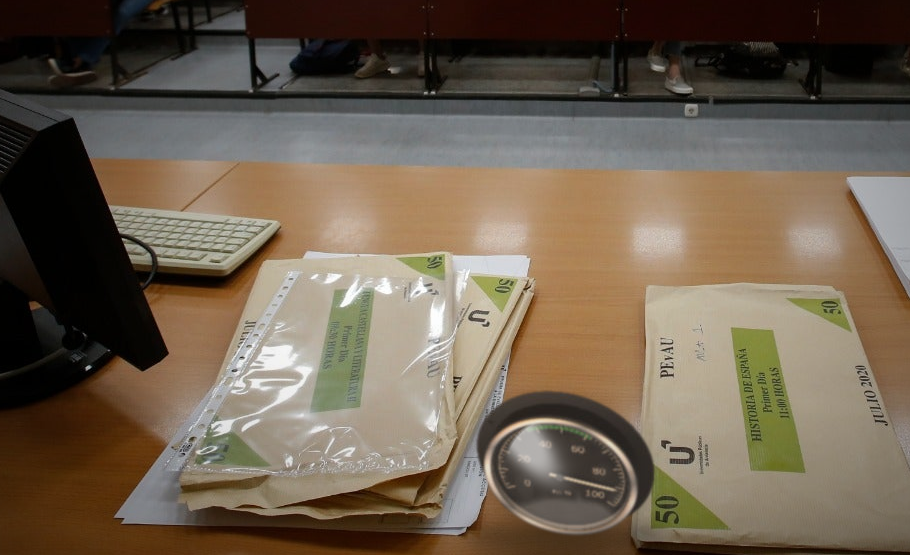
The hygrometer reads 90 %
